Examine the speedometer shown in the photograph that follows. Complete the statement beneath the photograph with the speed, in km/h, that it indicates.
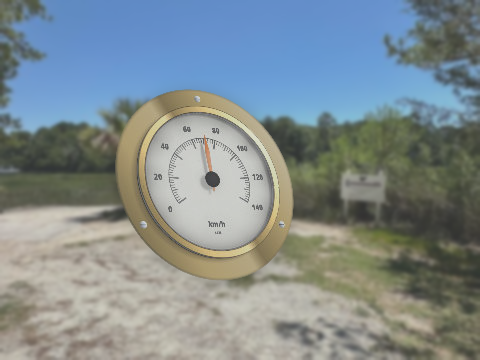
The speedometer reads 70 km/h
